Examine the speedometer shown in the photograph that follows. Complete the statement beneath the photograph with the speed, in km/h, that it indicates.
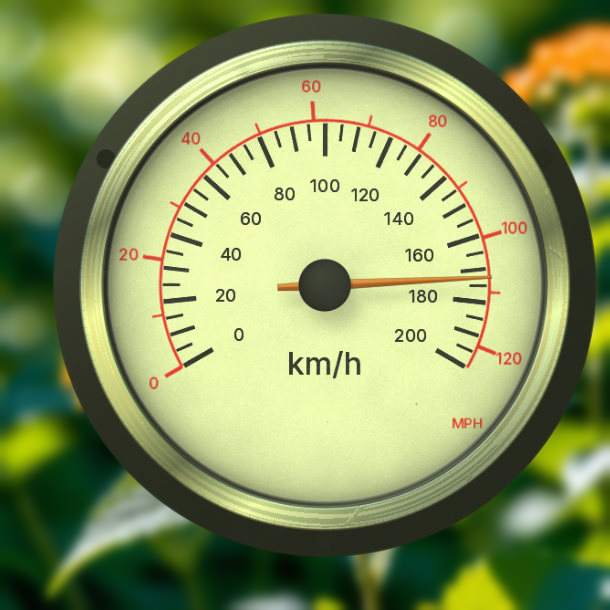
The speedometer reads 172.5 km/h
